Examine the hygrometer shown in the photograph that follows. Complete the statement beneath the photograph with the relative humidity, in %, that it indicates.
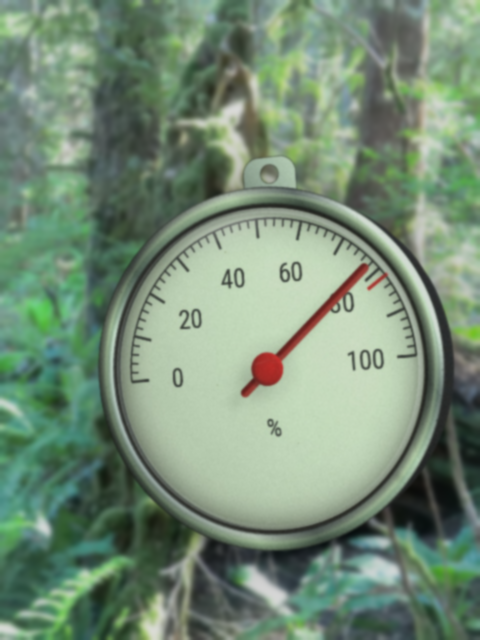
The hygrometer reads 78 %
